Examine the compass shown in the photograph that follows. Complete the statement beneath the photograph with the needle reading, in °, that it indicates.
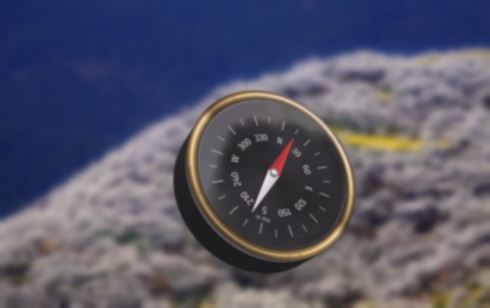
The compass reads 15 °
